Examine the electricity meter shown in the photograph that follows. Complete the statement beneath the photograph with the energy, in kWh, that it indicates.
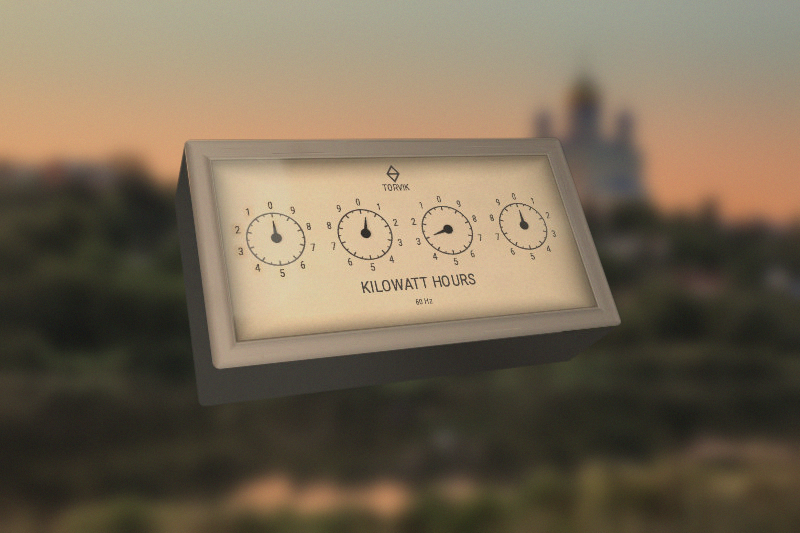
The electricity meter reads 30 kWh
